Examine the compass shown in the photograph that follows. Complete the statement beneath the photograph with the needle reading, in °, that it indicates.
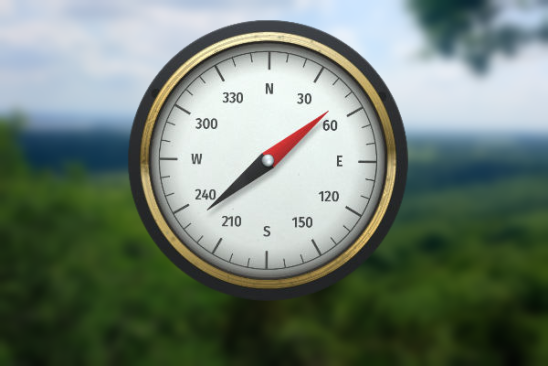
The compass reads 50 °
